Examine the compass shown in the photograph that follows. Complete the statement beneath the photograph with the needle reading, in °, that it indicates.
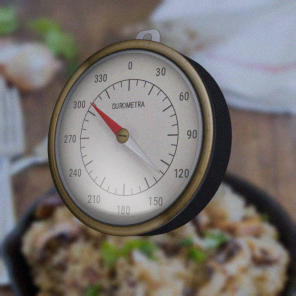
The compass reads 310 °
